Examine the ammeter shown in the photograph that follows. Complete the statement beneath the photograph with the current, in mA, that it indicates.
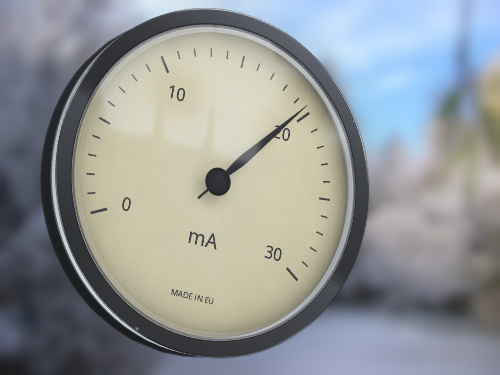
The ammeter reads 19.5 mA
